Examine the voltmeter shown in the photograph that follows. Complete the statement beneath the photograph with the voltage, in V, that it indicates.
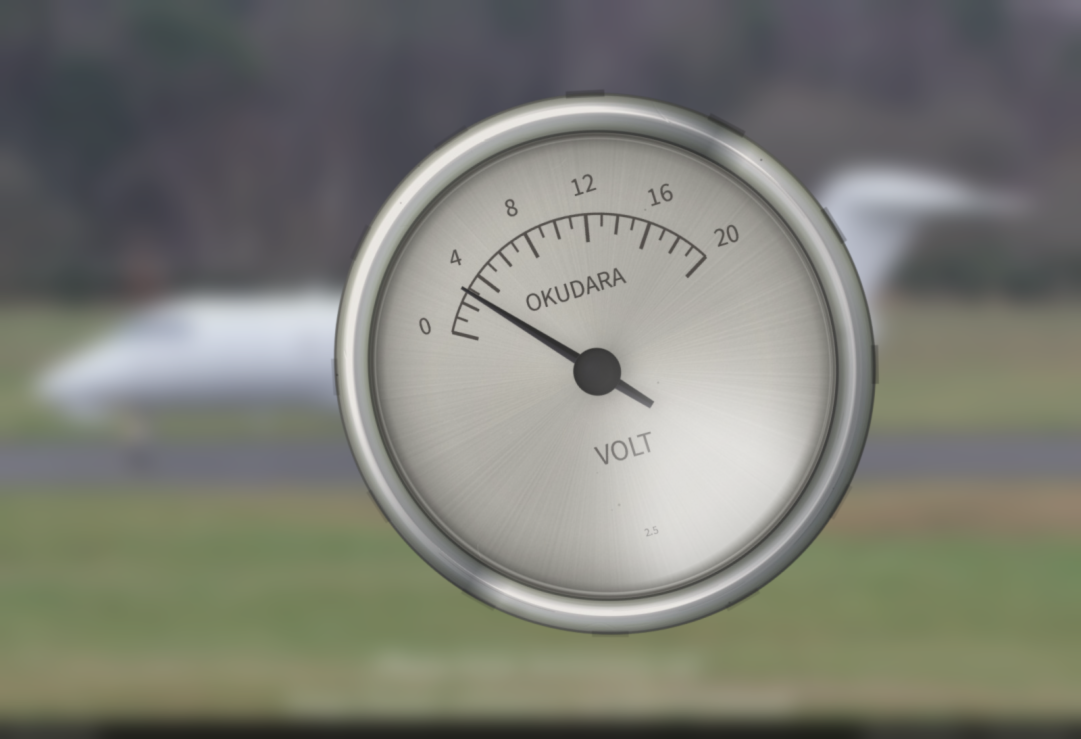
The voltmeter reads 3 V
